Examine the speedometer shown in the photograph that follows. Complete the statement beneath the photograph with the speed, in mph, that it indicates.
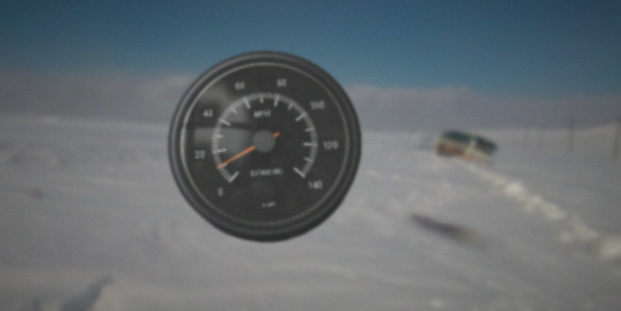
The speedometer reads 10 mph
